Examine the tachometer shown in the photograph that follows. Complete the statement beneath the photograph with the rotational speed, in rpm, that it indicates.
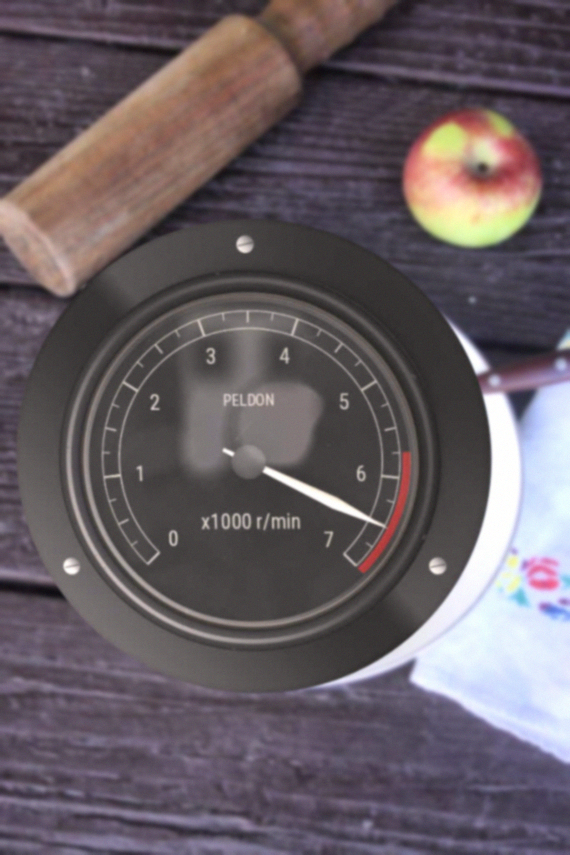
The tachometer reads 6500 rpm
